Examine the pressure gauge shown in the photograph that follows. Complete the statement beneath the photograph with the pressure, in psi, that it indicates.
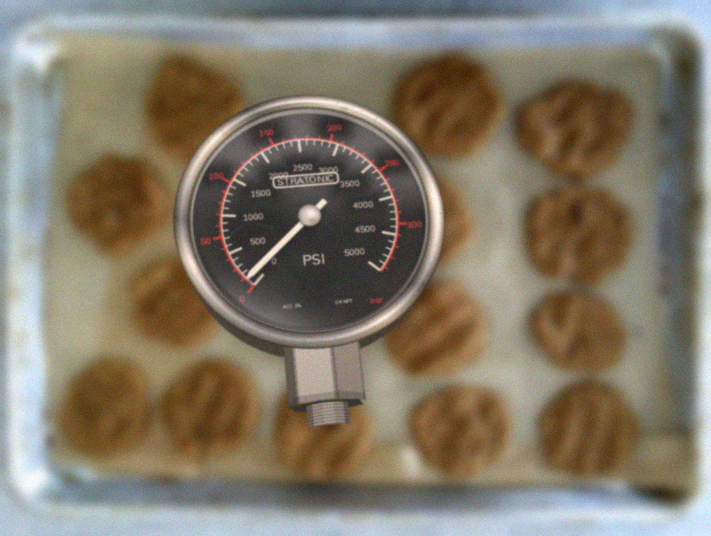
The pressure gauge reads 100 psi
